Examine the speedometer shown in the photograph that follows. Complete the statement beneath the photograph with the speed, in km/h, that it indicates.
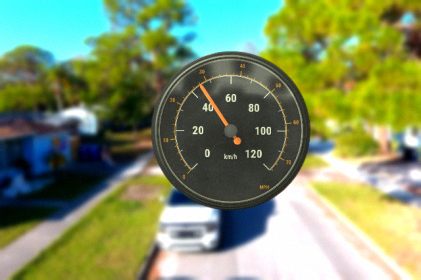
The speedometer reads 45 km/h
